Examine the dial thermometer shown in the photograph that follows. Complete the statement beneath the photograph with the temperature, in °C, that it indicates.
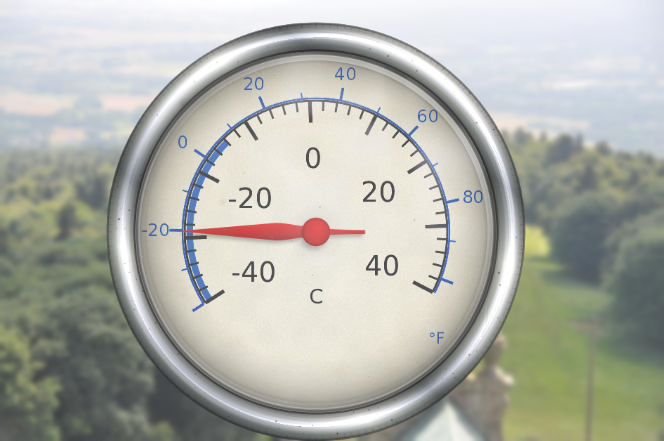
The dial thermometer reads -29 °C
